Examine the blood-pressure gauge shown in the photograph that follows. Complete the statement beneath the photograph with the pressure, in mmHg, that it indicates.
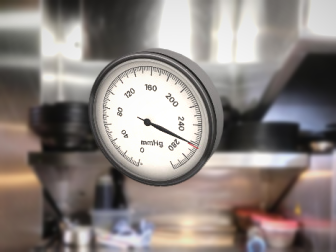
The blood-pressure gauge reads 260 mmHg
